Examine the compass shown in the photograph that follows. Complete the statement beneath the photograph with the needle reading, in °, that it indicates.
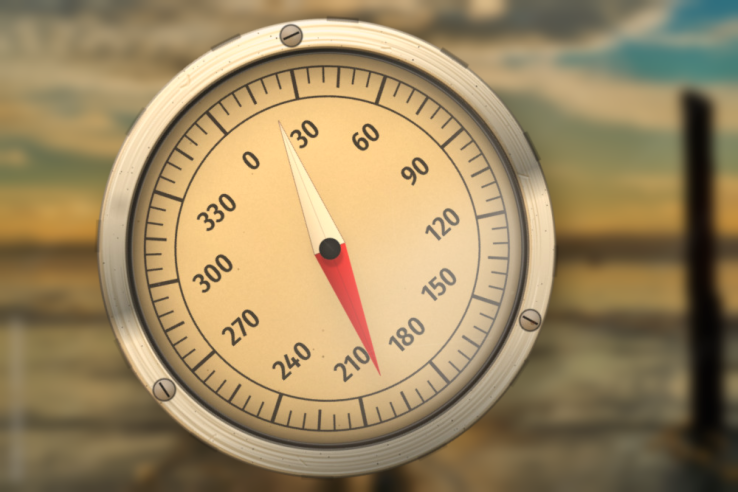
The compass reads 200 °
